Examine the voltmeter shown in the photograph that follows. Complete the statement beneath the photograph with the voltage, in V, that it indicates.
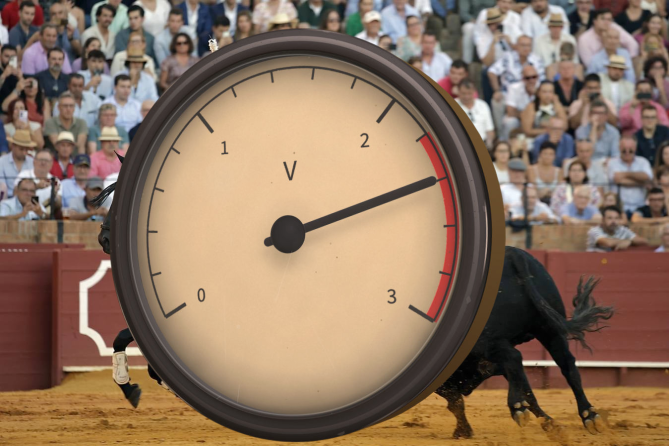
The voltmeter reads 2.4 V
